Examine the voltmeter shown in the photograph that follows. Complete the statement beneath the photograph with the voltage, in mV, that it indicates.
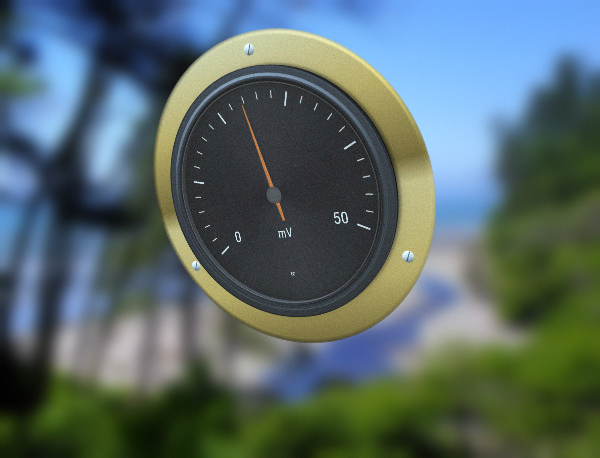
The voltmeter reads 24 mV
